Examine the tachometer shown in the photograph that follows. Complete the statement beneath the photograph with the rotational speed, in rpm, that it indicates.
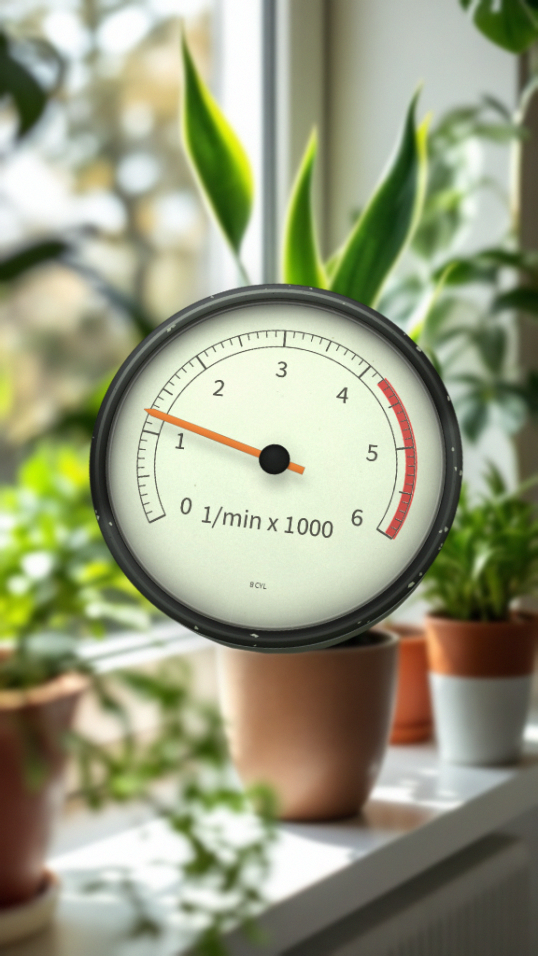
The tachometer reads 1200 rpm
